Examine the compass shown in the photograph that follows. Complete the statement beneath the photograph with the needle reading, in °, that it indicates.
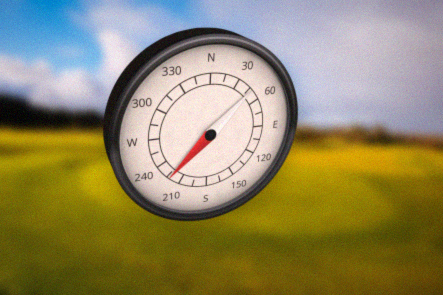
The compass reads 225 °
